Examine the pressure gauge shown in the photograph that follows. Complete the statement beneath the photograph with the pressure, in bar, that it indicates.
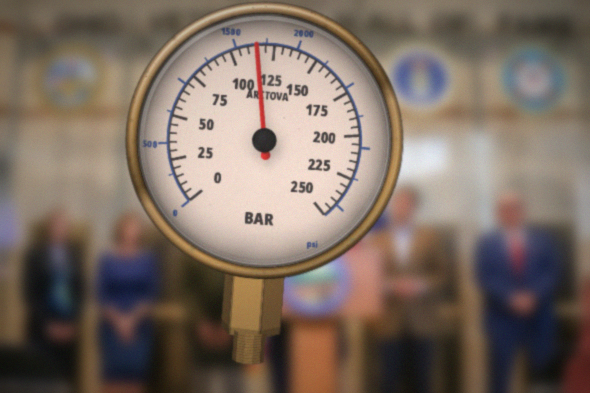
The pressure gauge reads 115 bar
